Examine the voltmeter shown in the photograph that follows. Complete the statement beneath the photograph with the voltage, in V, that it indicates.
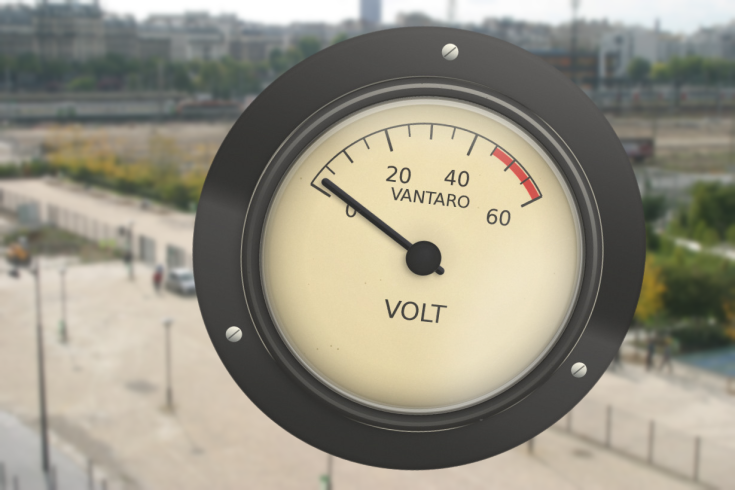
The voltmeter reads 2.5 V
